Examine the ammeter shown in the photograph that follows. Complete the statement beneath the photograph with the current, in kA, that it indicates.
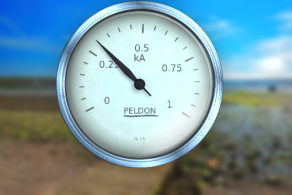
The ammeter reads 0.3 kA
